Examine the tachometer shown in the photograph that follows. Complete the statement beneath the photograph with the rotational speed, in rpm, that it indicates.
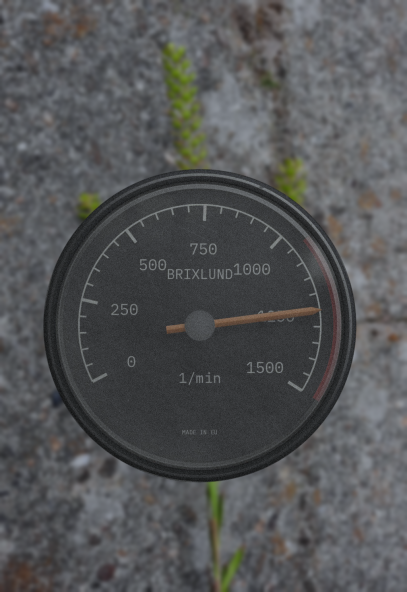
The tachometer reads 1250 rpm
